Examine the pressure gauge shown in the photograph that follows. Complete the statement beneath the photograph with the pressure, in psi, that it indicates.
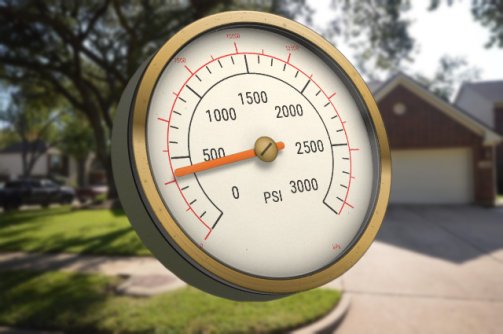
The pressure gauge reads 400 psi
